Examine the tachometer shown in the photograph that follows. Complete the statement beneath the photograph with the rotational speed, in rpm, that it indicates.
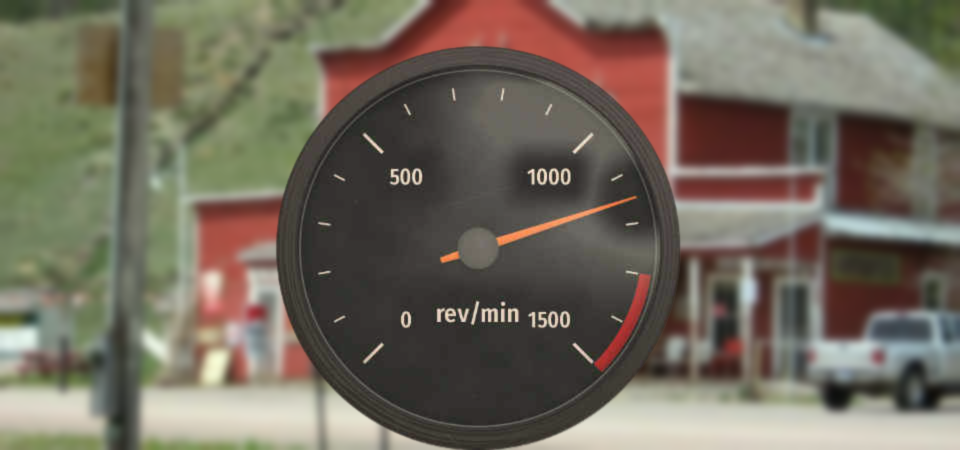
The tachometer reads 1150 rpm
